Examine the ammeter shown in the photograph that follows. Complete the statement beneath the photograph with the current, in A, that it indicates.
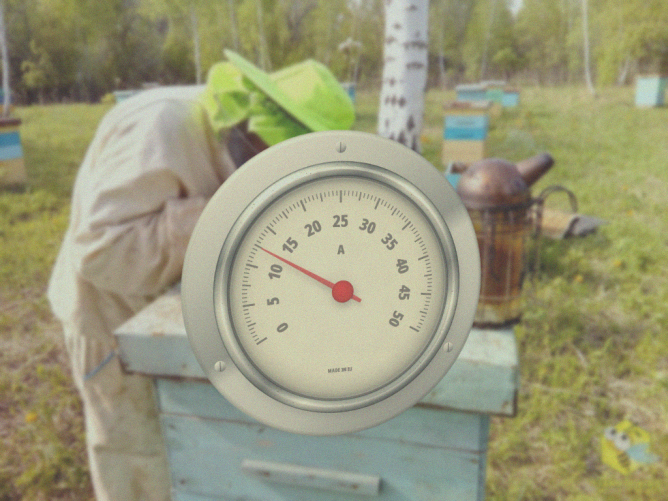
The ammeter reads 12.5 A
